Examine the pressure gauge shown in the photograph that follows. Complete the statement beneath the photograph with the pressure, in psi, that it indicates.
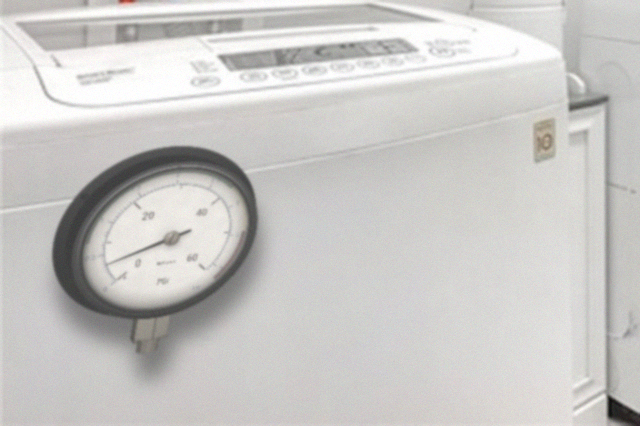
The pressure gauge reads 5 psi
